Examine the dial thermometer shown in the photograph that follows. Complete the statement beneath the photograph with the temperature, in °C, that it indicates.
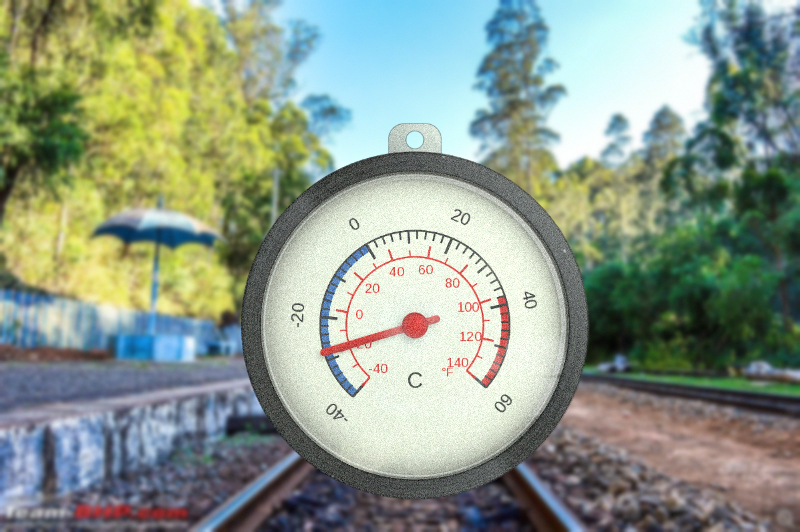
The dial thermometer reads -28 °C
